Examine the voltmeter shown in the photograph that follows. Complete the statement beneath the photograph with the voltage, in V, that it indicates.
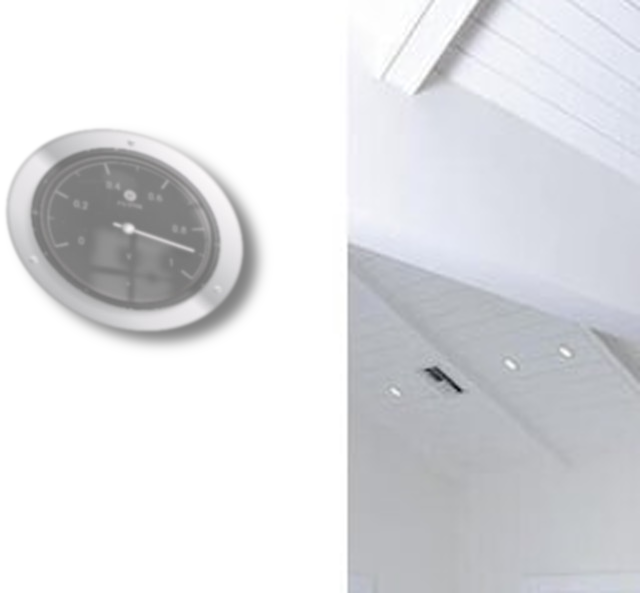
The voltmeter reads 0.9 V
